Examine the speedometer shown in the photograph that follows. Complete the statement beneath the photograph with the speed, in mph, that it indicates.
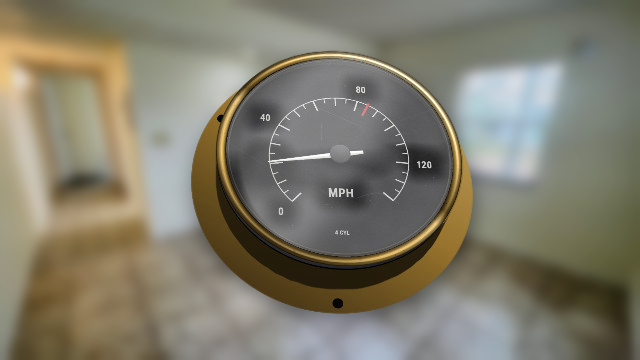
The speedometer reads 20 mph
